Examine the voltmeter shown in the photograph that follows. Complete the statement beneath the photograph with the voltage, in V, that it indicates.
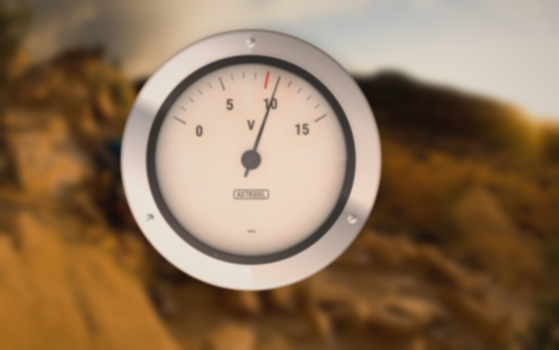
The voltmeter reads 10 V
